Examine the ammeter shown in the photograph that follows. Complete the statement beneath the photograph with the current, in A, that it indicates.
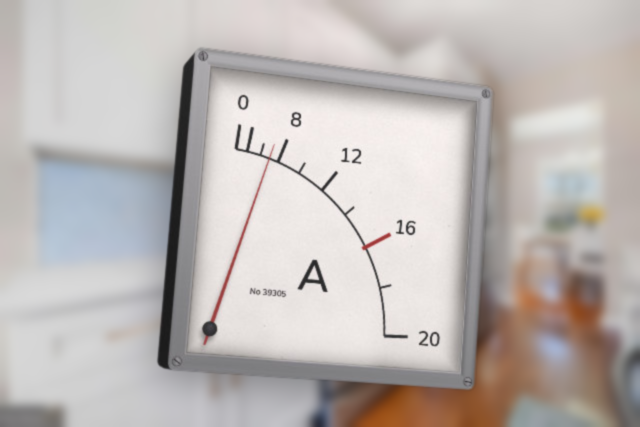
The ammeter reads 7 A
